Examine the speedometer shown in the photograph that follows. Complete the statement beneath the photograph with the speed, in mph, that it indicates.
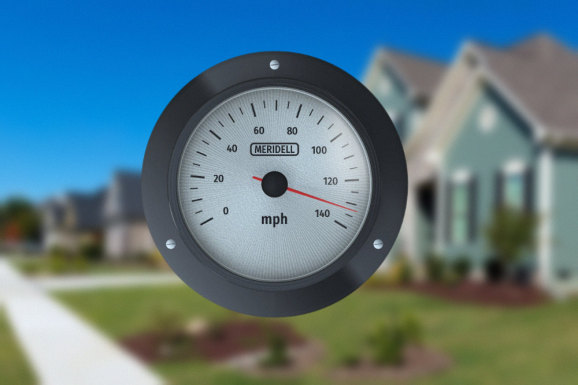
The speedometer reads 132.5 mph
